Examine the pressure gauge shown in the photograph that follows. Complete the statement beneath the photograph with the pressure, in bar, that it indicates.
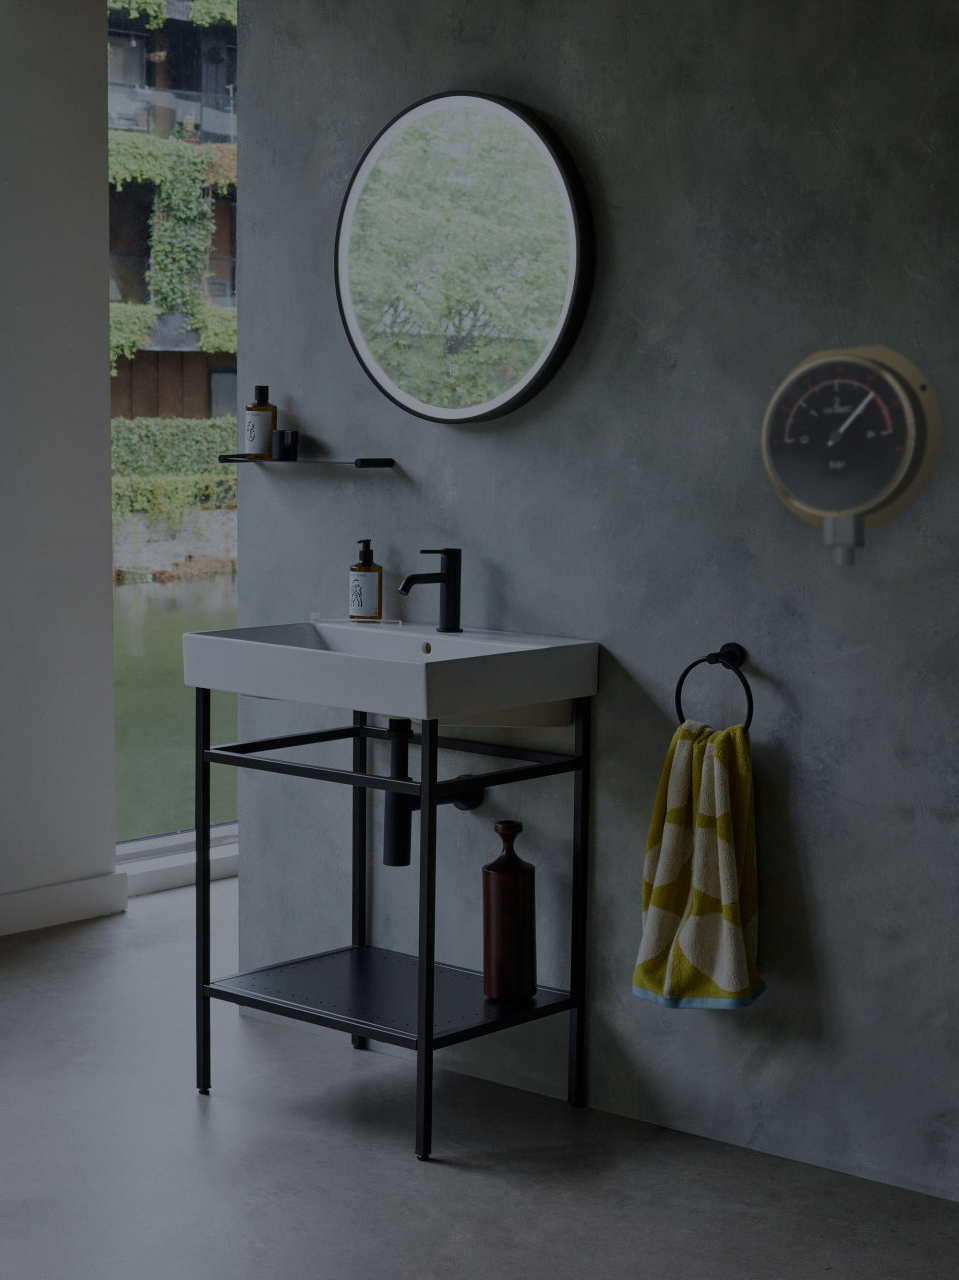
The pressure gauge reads 3 bar
